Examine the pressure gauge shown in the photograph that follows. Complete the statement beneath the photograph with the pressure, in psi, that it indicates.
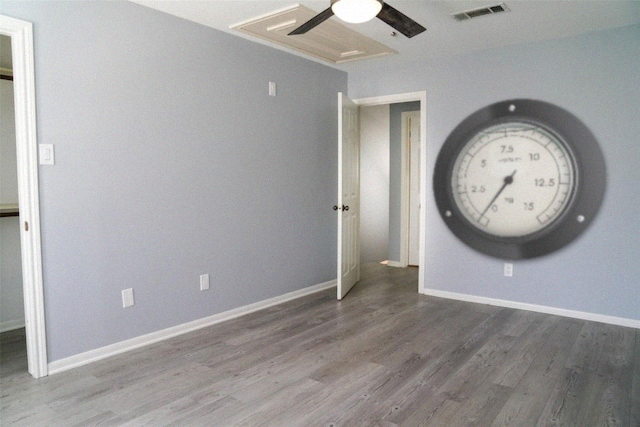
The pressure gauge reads 0.5 psi
